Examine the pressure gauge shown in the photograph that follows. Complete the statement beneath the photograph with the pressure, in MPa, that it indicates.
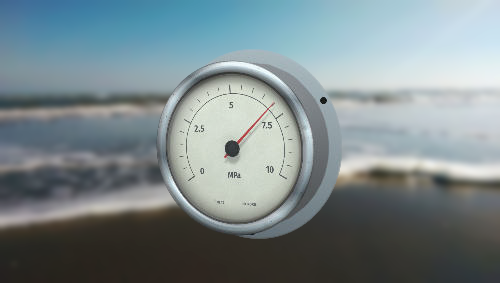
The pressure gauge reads 7 MPa
